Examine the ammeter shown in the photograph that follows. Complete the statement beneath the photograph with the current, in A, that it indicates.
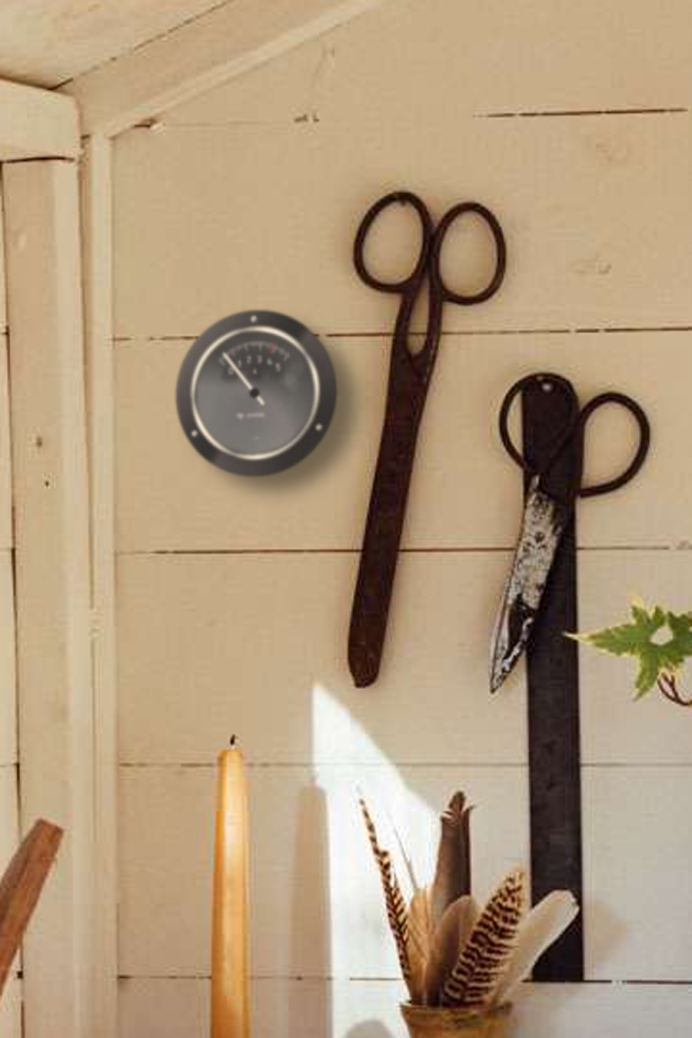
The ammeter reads 0.5 A
